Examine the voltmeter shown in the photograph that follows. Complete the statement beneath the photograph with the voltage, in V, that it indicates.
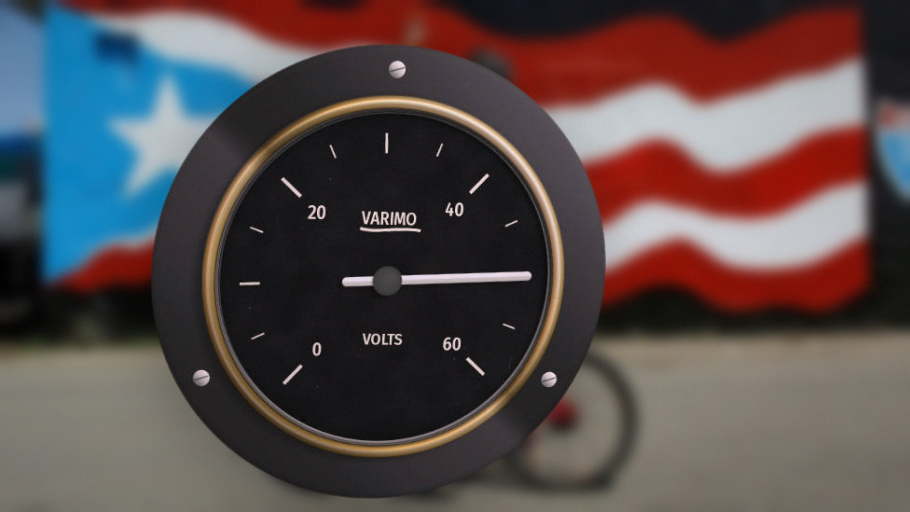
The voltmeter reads 50 V
